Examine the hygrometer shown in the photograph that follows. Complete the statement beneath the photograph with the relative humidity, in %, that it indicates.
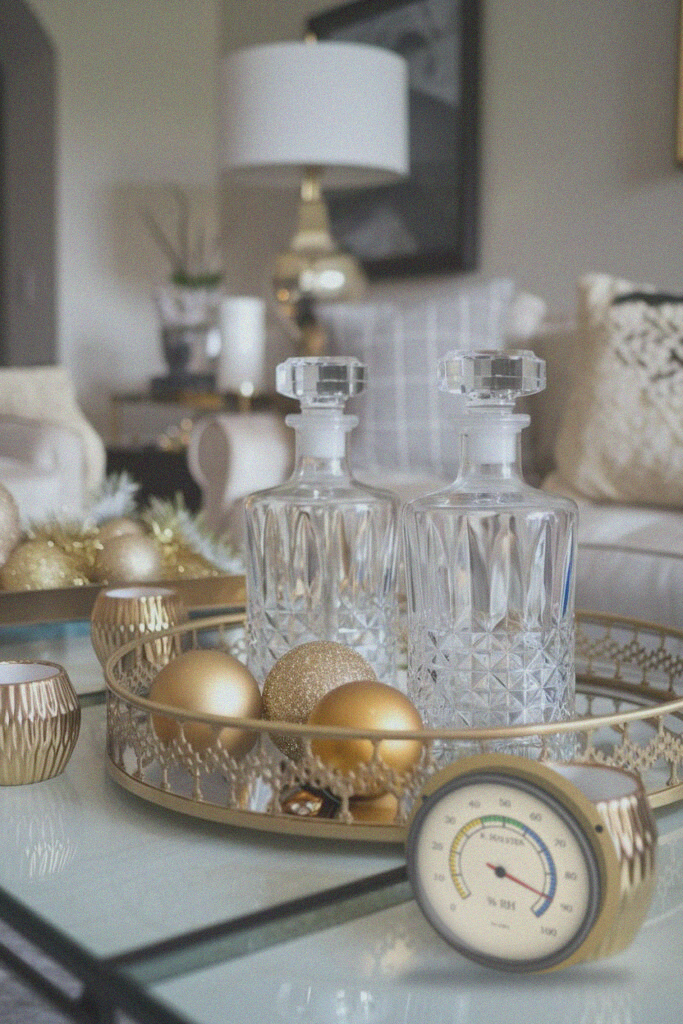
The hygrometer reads 90 %
